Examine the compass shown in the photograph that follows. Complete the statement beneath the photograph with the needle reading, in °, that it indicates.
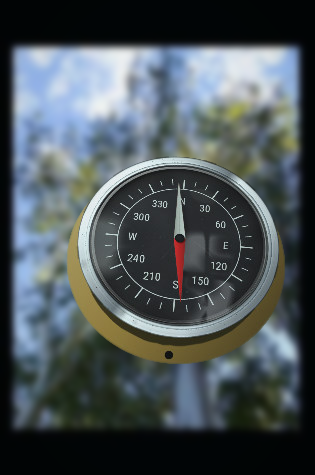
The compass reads 175 °
